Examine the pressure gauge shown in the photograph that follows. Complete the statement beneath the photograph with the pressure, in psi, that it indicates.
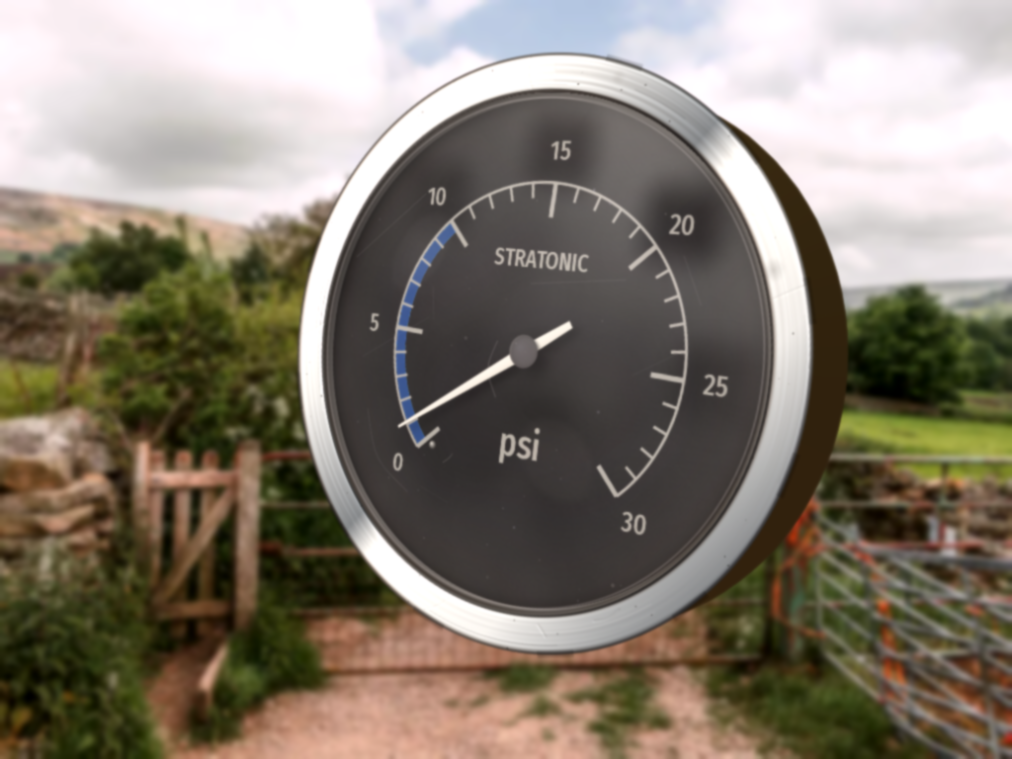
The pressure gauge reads 1 psi
